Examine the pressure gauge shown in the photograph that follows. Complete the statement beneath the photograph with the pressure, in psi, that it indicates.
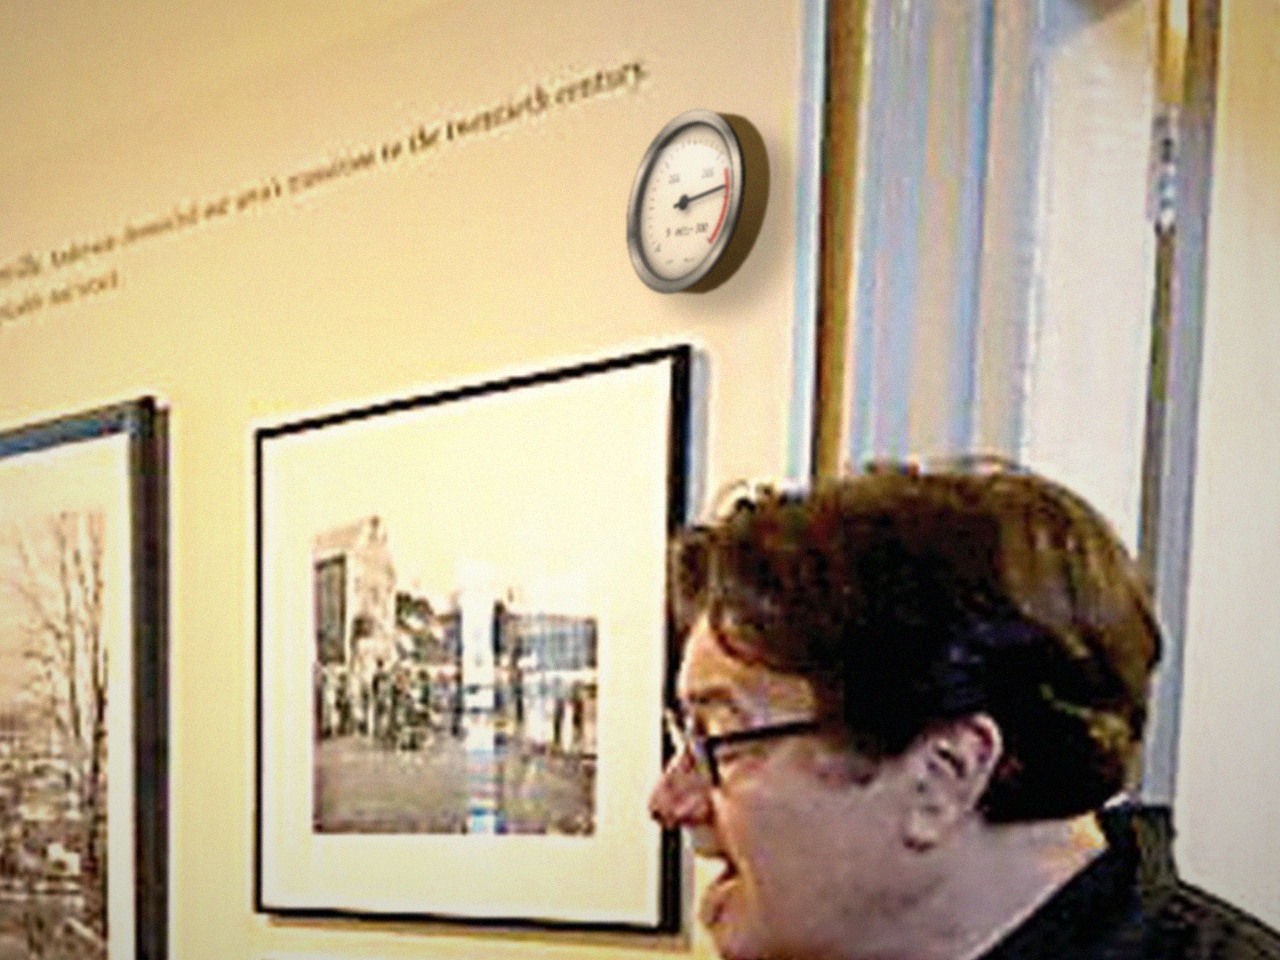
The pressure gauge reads 240 psi
